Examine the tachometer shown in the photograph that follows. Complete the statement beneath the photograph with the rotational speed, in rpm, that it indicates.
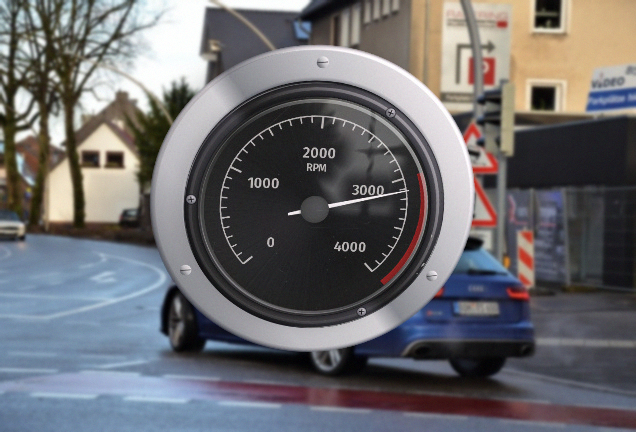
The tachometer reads 3100 rpm
